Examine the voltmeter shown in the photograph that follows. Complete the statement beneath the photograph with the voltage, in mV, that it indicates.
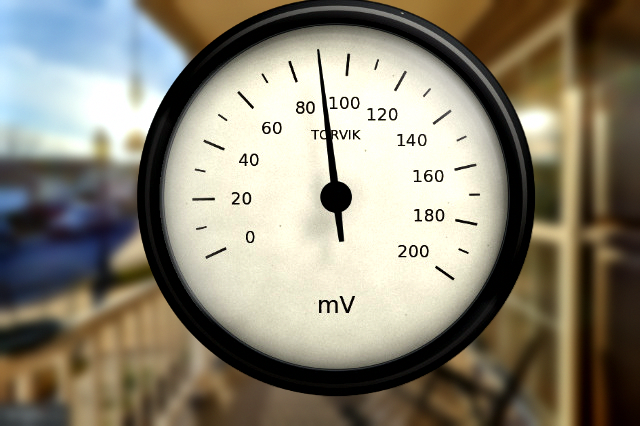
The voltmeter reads 90 mV
